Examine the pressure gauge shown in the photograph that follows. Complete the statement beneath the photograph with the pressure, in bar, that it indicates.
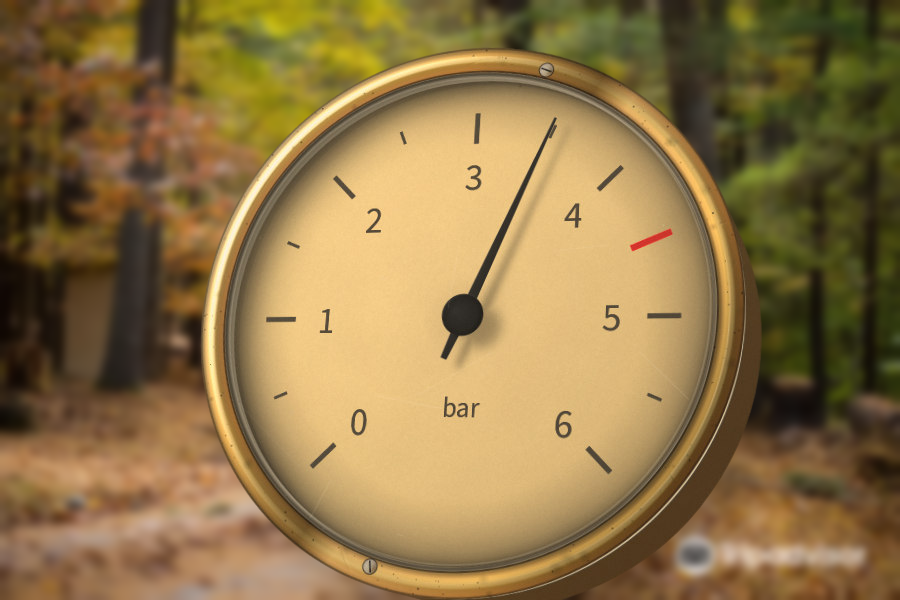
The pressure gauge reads 3.5 bar
